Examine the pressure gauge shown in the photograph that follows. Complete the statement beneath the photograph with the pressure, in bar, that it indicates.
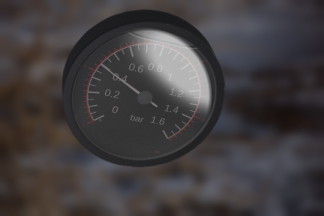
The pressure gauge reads 0.4 bar
